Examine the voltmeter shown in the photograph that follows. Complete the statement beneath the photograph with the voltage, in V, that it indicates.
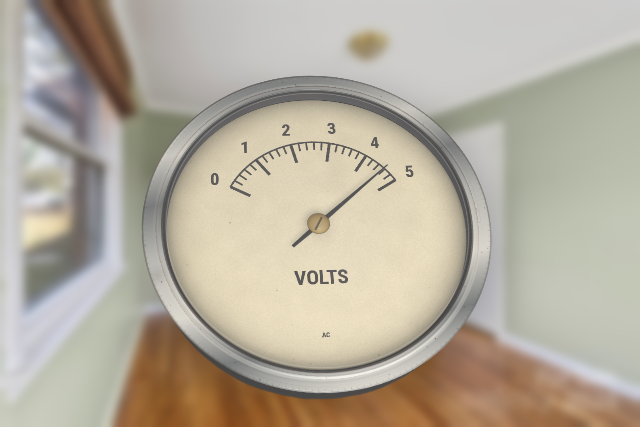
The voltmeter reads 4.6 V
